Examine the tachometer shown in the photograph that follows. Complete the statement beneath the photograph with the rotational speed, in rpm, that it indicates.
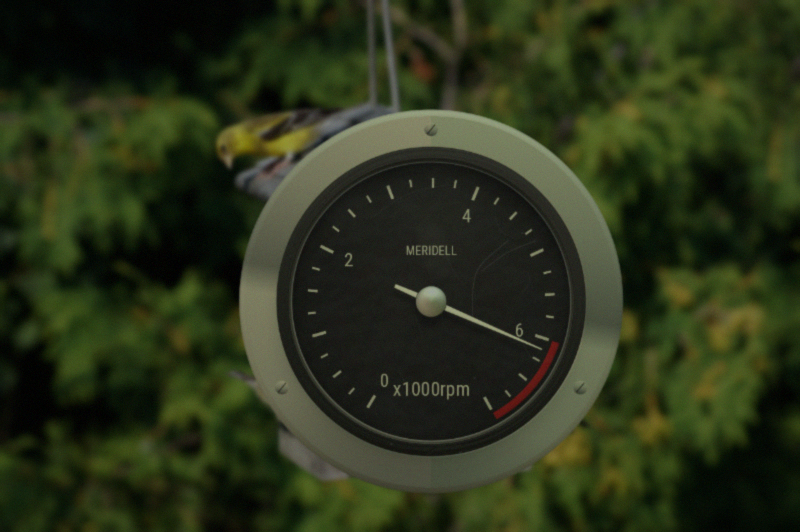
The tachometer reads 6125 rpm
